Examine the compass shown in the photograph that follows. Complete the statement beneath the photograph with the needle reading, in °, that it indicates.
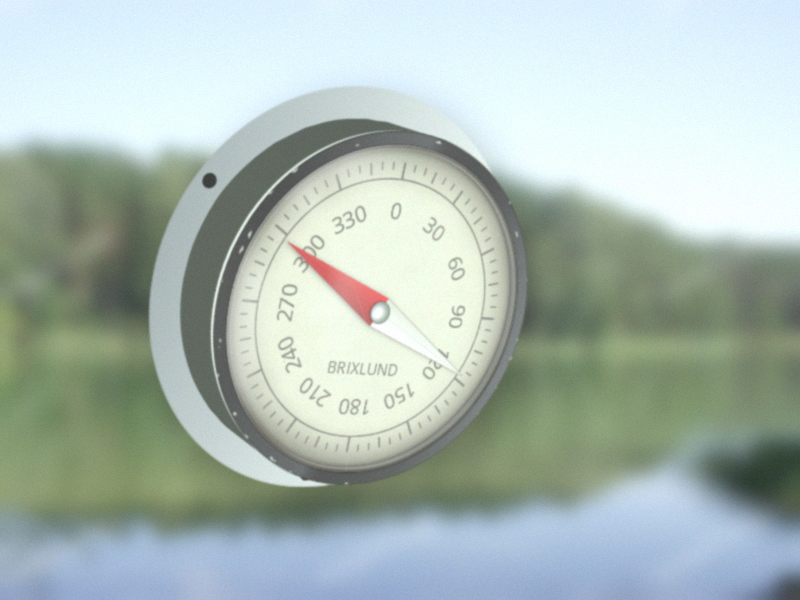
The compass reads 297.5 °
